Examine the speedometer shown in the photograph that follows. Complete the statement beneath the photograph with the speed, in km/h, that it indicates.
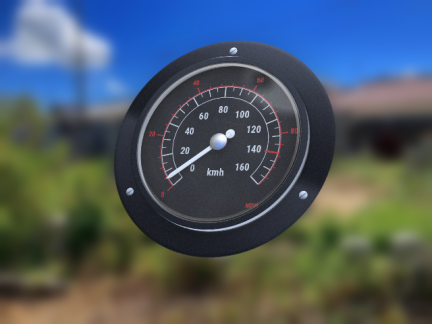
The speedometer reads 5 km/h
